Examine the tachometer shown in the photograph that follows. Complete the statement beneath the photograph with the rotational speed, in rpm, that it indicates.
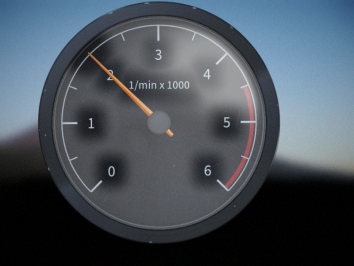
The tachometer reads 2000 rpm
